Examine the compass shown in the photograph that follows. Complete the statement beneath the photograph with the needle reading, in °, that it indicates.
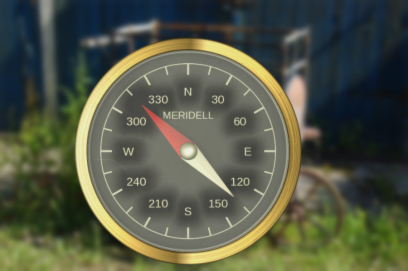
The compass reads 315 °
